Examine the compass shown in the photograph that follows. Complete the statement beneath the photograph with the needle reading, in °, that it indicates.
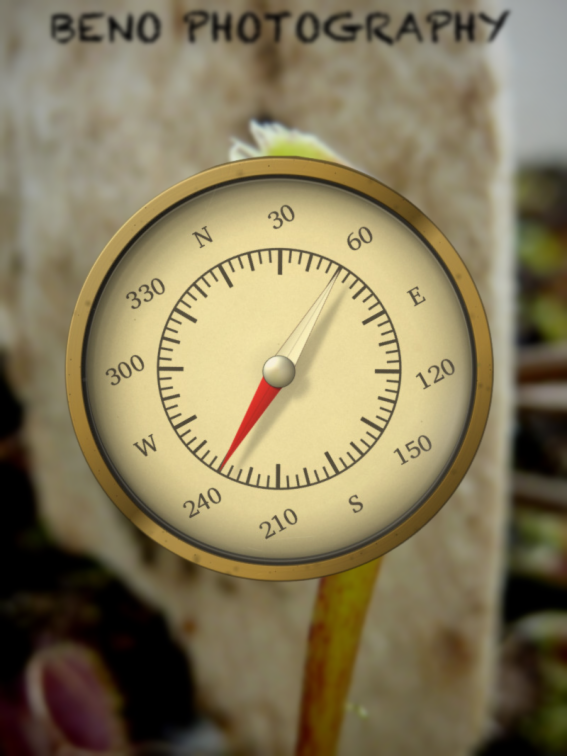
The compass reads 240 °
